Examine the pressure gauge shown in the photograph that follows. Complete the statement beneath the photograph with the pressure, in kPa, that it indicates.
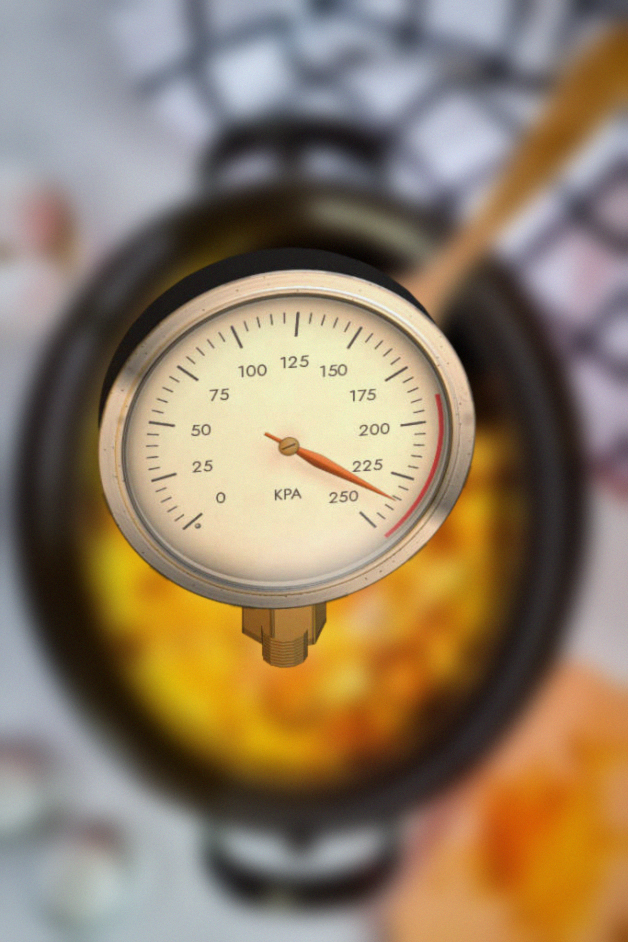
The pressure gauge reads 235 kPa
